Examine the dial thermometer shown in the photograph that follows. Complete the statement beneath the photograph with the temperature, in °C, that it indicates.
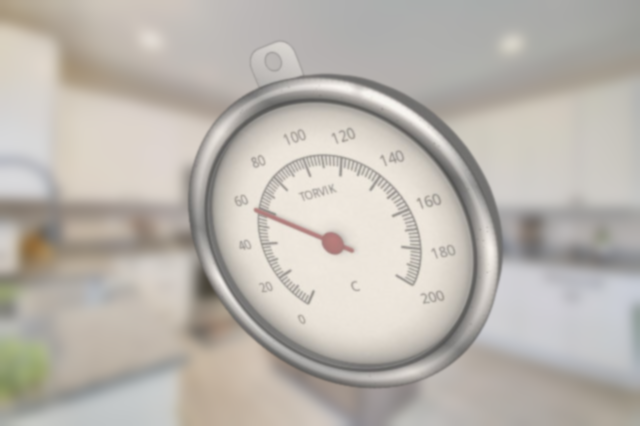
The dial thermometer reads 60 °C
